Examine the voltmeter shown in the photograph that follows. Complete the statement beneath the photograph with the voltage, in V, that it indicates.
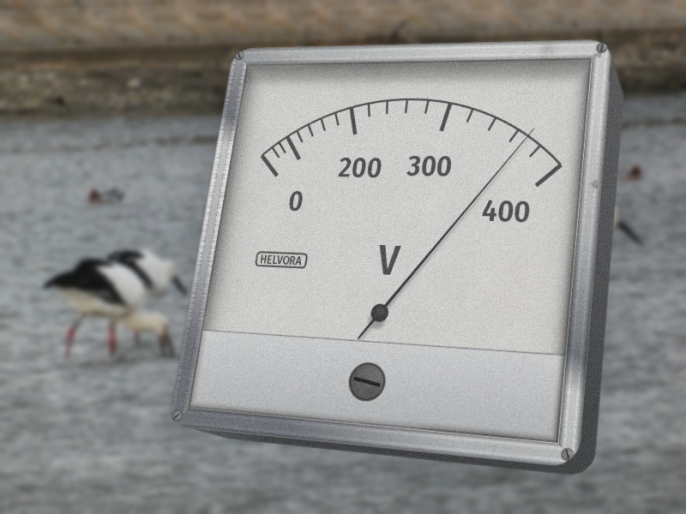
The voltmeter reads 370 V
